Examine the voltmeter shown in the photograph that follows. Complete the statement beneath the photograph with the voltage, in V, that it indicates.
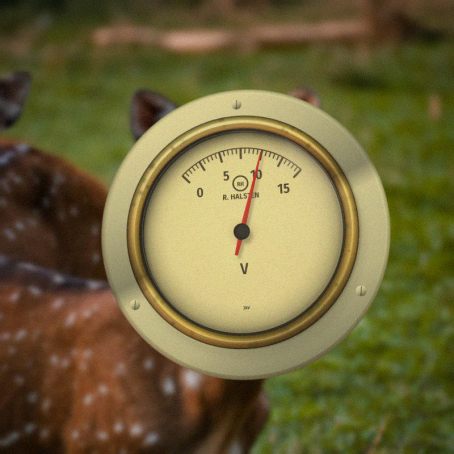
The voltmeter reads 10 V
